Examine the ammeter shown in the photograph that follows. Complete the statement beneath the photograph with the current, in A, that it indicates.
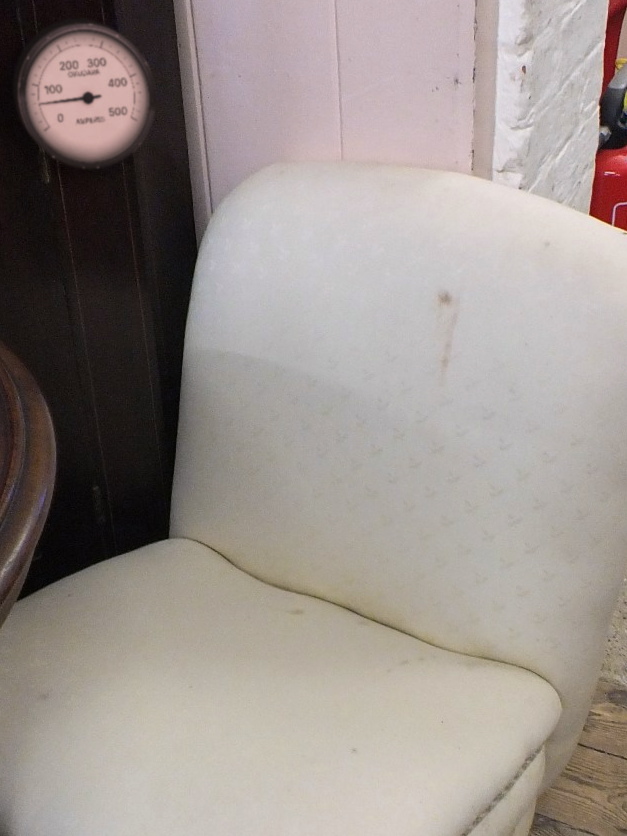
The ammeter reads 60 A
